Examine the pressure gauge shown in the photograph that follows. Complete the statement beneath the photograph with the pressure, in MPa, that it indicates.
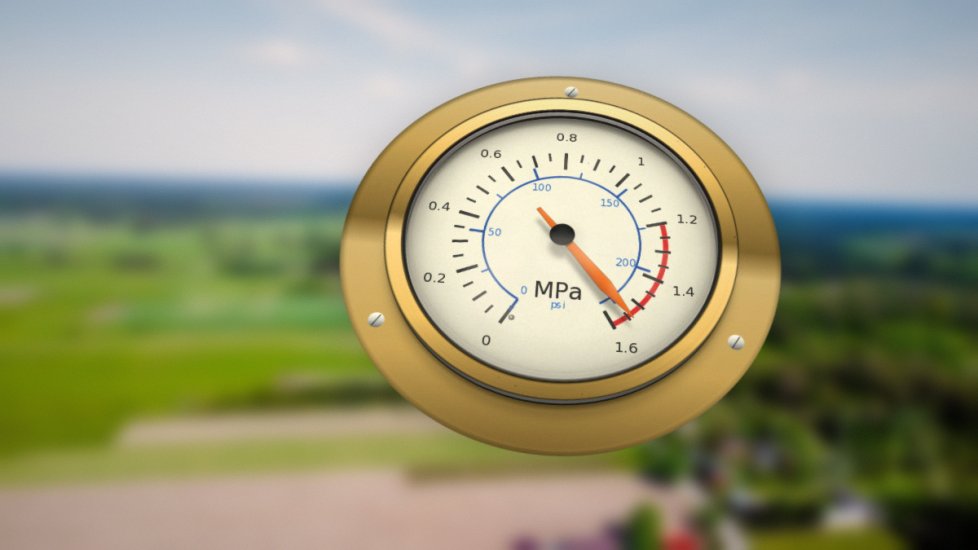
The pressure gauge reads 1.55 MPa
